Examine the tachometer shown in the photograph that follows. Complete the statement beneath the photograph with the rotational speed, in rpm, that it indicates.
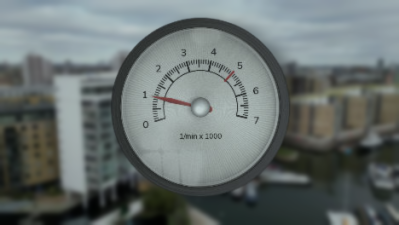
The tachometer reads 1000 rpm
